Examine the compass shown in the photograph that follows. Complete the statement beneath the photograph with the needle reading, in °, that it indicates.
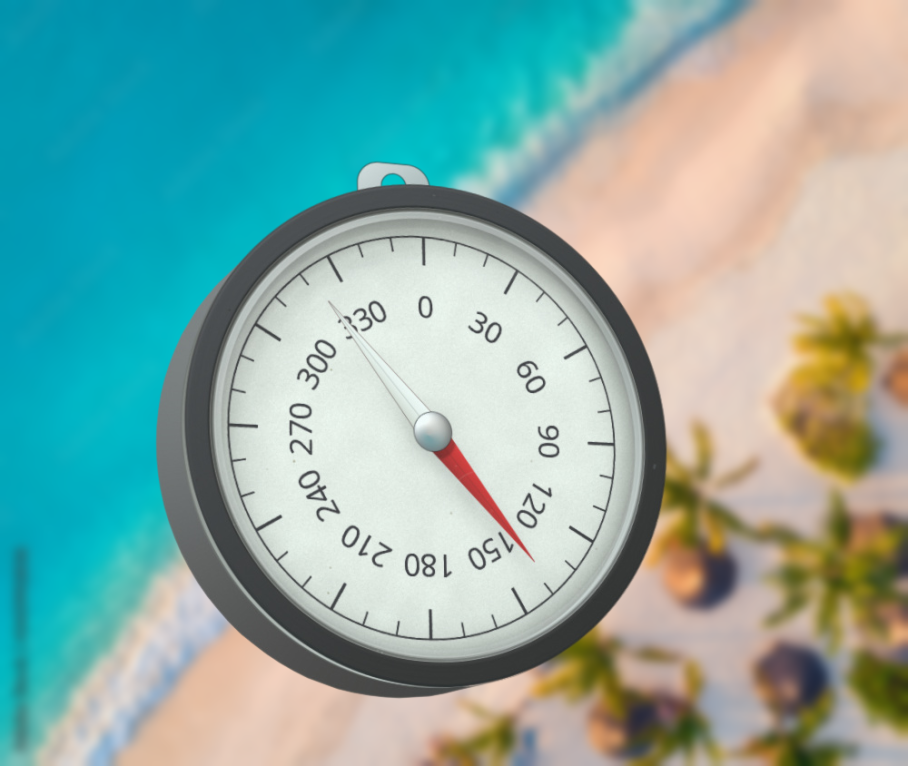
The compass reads 140 °
